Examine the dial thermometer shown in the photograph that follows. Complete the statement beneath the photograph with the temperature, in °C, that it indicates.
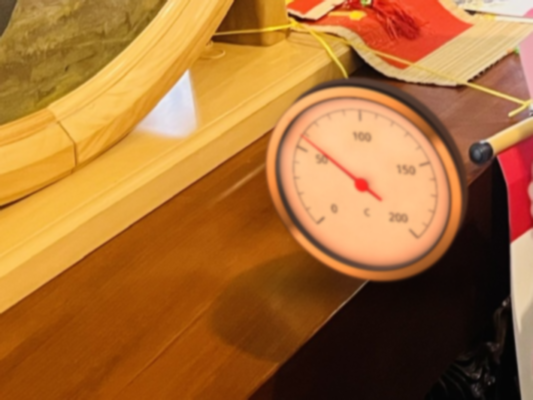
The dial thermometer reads 60 °C
